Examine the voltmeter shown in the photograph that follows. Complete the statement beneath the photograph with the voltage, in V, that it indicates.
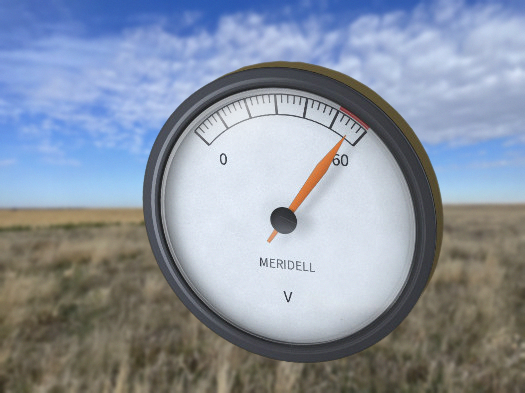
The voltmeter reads 56 V
